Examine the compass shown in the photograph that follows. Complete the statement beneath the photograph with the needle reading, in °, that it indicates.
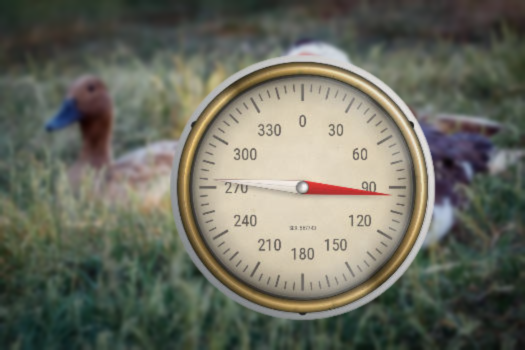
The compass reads 95 °
